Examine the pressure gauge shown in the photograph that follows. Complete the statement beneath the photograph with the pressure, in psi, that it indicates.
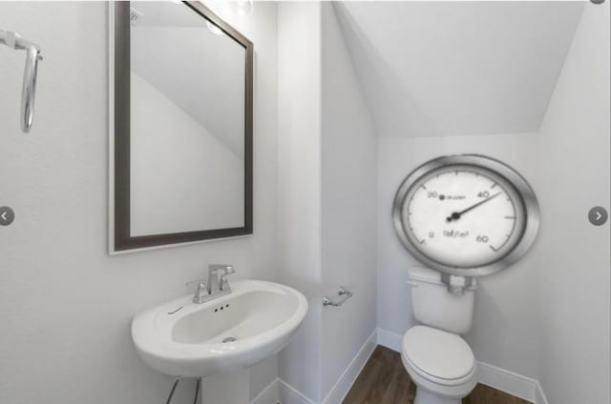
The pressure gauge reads 42.5 psi
